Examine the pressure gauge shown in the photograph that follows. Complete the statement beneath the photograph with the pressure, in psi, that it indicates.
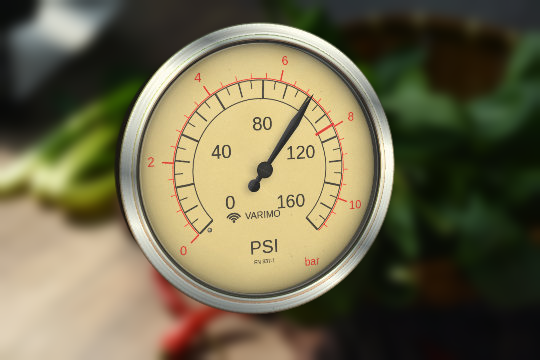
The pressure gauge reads 100 psi
